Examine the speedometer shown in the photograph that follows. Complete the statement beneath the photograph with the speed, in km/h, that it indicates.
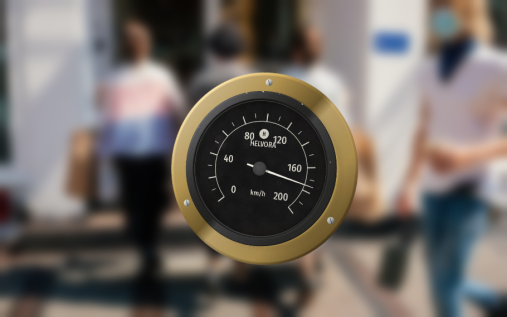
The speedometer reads 175 km/h
